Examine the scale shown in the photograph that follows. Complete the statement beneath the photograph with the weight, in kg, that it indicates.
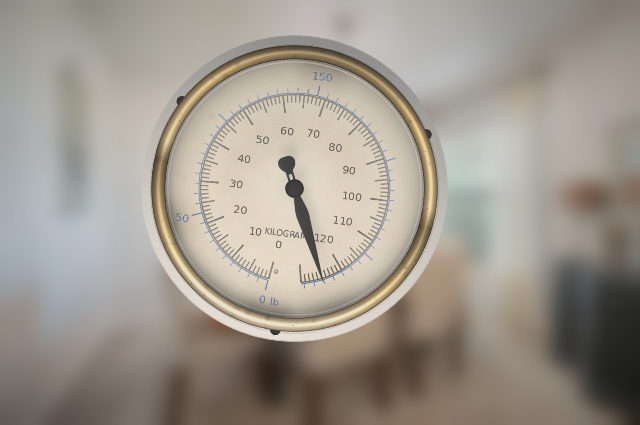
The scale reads 125 kg
